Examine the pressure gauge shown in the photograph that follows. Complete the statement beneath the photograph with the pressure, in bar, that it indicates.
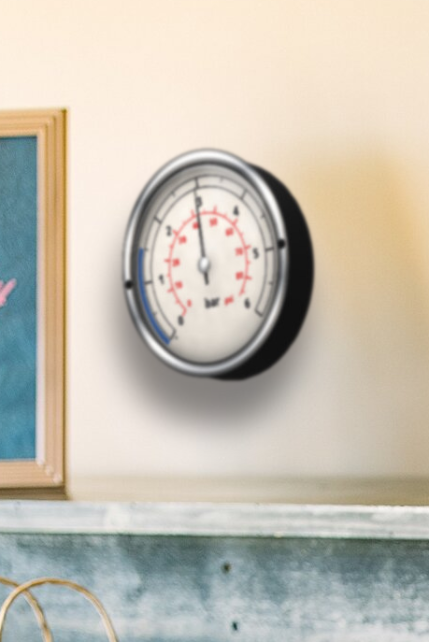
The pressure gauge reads 3 bar
